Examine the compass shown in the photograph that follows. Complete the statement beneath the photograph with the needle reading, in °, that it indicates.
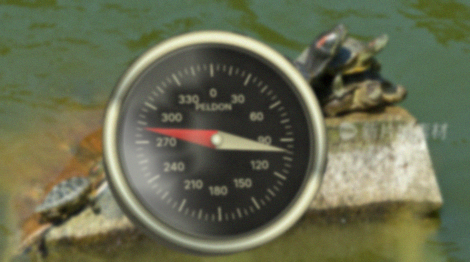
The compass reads 280 °
